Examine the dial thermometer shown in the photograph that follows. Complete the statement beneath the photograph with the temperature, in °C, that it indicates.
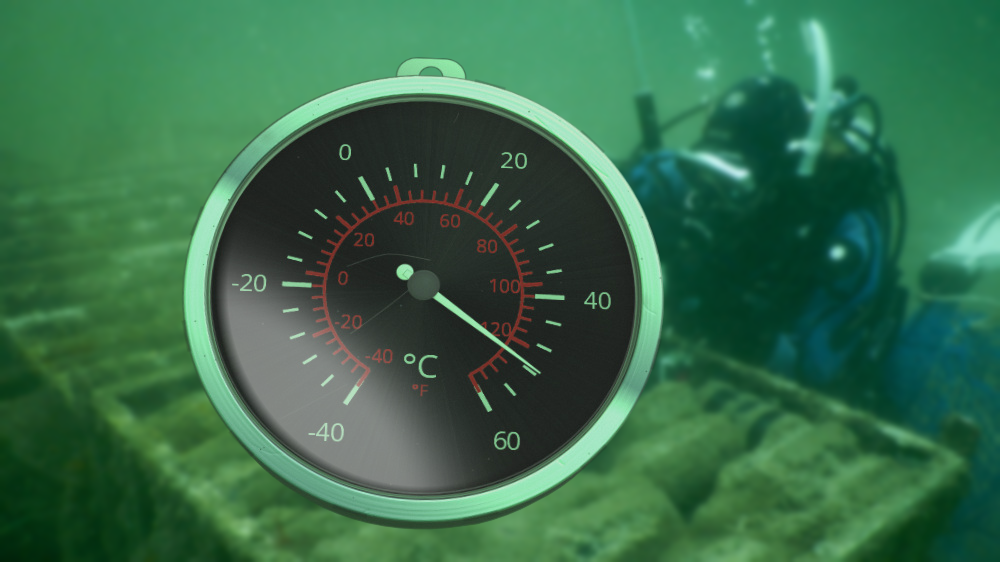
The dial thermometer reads 52 °C
